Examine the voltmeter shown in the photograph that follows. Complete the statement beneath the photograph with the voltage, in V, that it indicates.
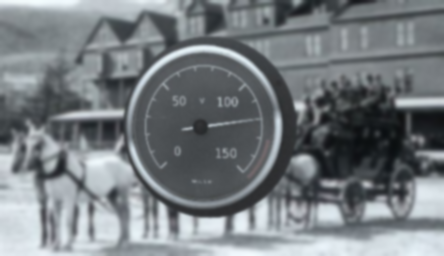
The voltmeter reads 120 V
